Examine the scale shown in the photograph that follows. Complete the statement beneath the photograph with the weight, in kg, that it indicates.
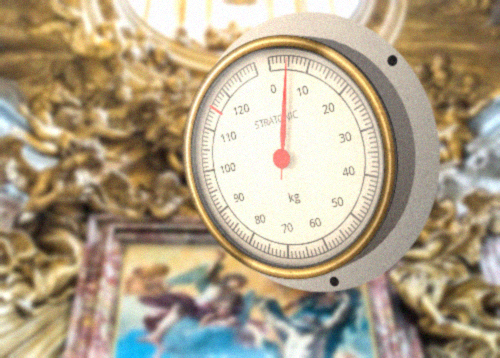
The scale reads 5 kg
